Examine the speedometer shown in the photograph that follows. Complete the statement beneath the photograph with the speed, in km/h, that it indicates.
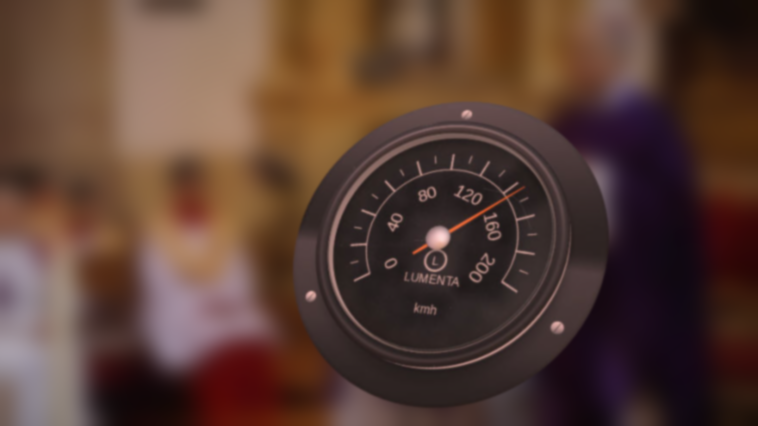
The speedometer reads 145 km/h
